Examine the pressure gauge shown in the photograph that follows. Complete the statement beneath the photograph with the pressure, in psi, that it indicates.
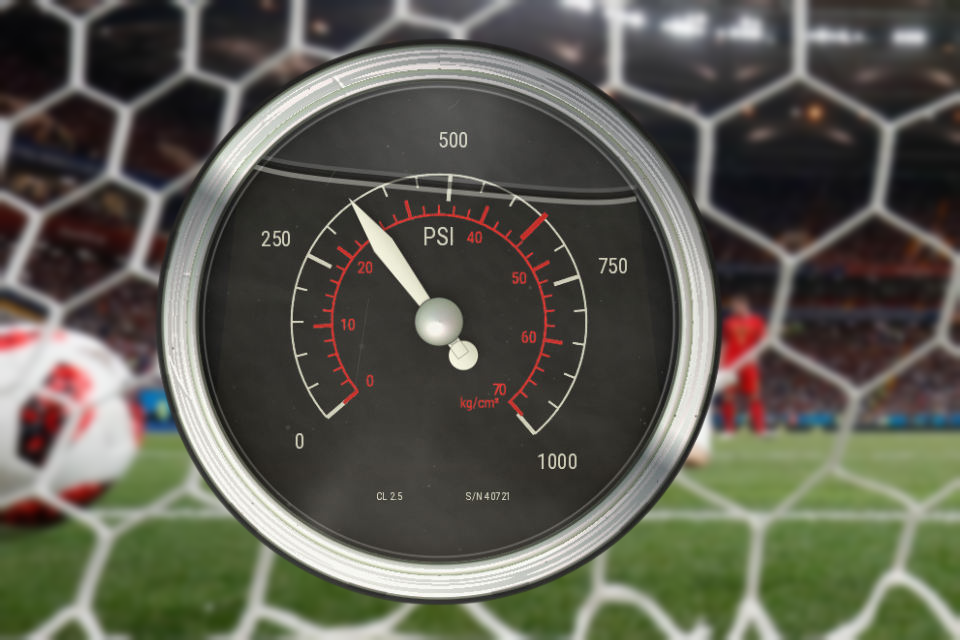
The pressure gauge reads 350 psi
